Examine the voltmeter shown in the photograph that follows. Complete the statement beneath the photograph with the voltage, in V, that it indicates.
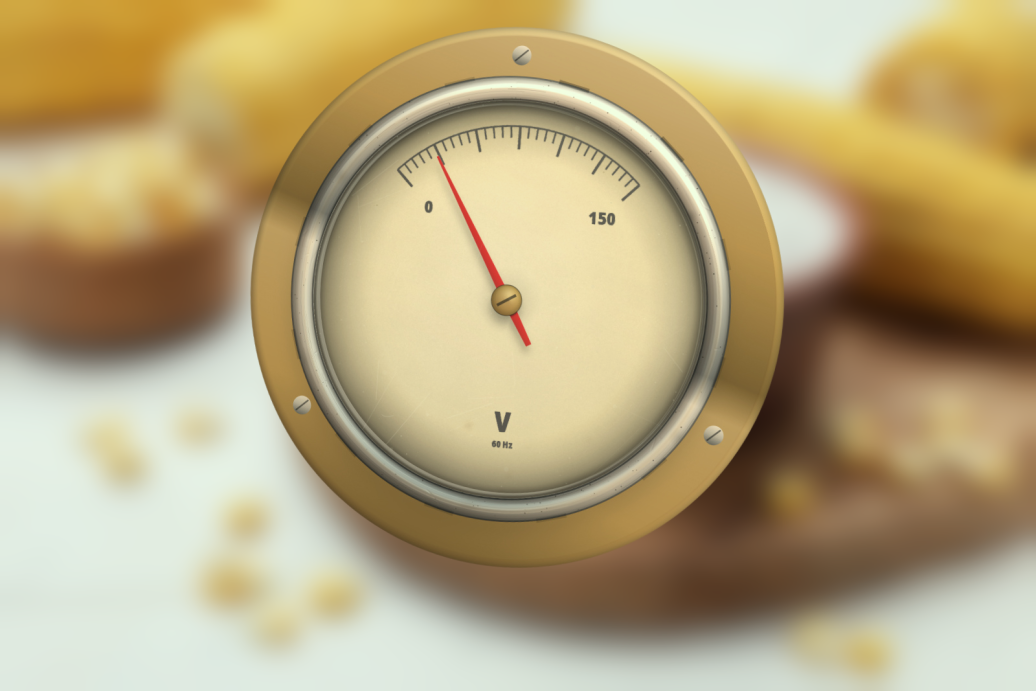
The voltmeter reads 25 V
